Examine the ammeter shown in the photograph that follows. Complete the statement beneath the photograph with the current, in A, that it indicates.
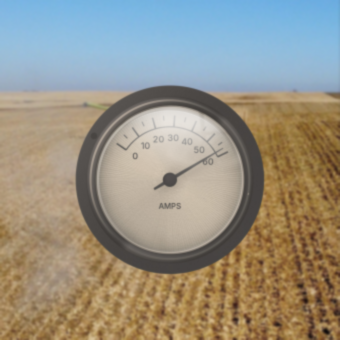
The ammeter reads 57.5 A
